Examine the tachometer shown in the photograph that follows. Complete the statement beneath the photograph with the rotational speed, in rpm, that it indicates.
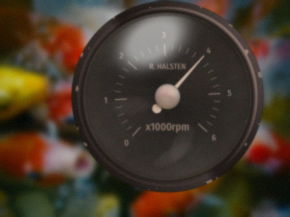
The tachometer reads 4000 rpm
